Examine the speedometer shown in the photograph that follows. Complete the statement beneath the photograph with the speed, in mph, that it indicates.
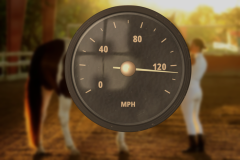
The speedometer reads 125 mph
